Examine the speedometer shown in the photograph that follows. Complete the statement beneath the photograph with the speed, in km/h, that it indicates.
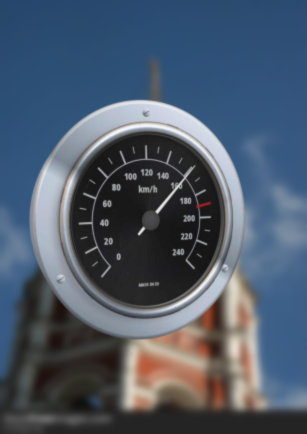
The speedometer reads 160 km/h
